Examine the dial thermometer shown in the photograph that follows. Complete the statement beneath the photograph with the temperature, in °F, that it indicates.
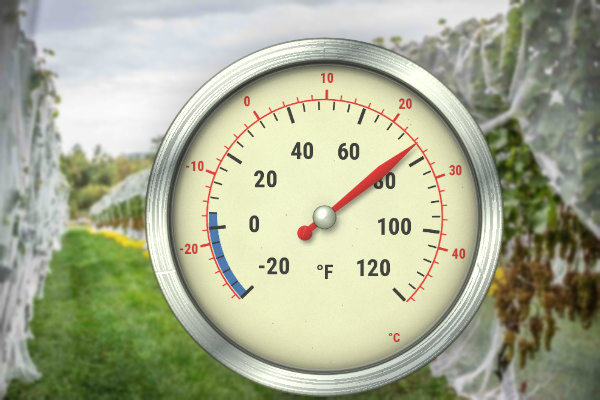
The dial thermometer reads 76 °F
